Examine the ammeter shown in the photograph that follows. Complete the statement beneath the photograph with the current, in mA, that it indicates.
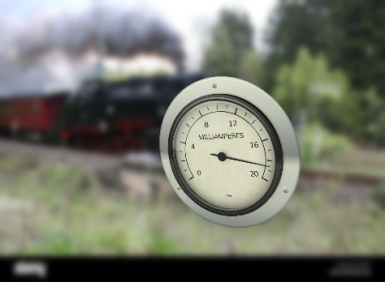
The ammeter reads 18.5 mA
